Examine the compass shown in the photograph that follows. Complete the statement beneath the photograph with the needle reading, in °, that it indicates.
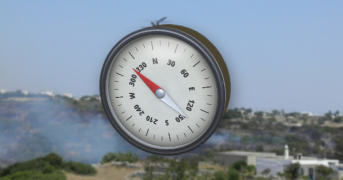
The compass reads 320 °
